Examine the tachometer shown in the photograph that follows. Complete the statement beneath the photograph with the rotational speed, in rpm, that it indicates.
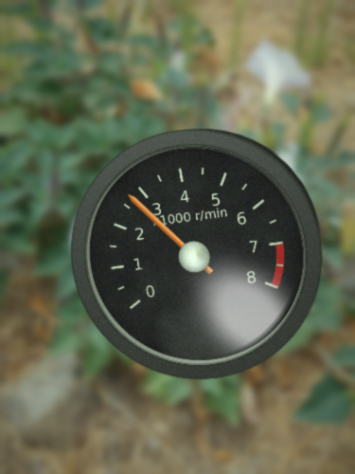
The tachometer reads 2750 rpm
